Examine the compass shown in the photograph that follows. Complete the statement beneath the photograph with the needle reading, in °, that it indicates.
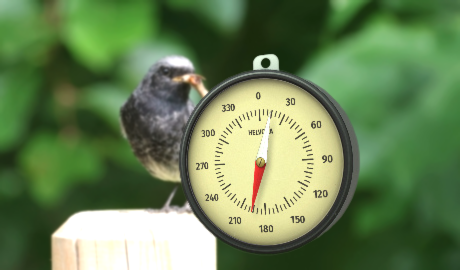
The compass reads 195 °
